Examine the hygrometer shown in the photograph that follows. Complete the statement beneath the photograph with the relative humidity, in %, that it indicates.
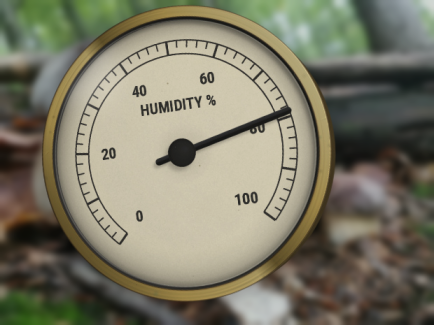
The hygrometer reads 79 %
